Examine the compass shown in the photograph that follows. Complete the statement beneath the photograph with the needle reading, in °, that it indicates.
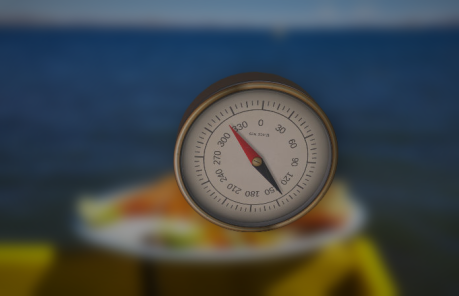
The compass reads 320 °
